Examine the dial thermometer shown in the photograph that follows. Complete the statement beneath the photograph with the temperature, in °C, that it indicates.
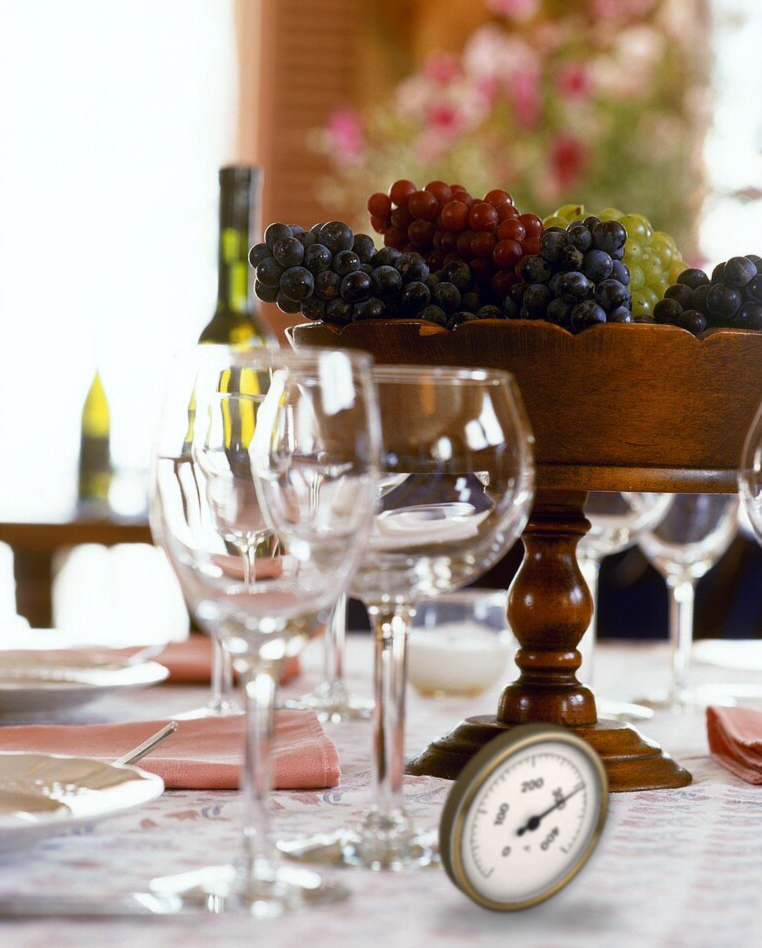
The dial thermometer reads 300 °C
